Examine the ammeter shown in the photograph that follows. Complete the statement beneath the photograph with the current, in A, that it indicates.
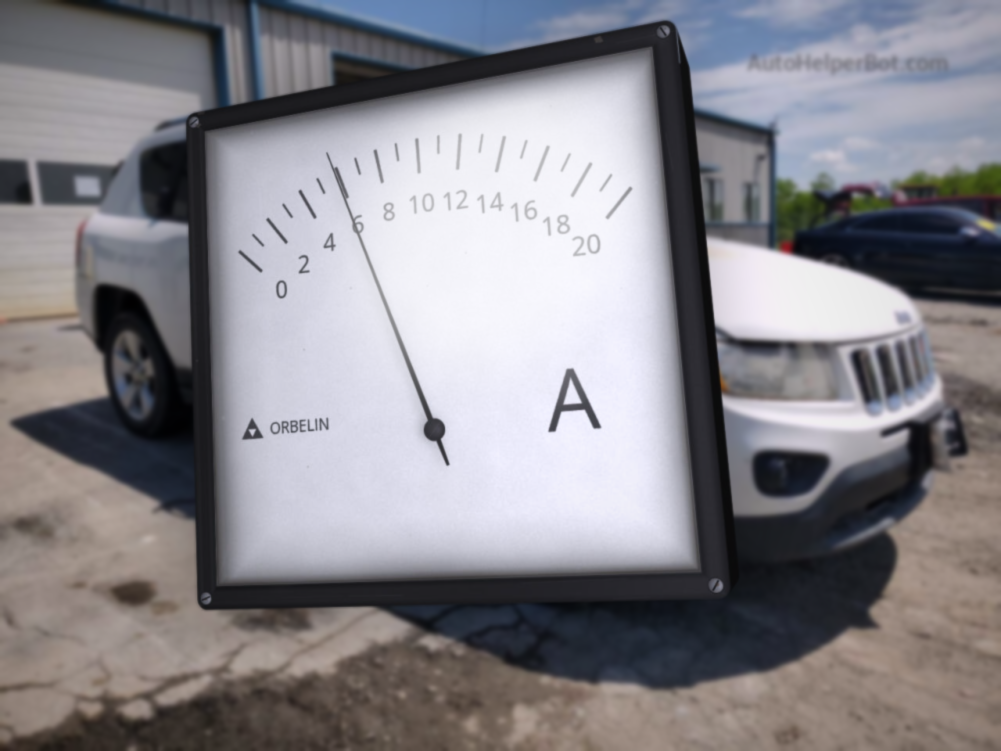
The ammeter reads 6 A
